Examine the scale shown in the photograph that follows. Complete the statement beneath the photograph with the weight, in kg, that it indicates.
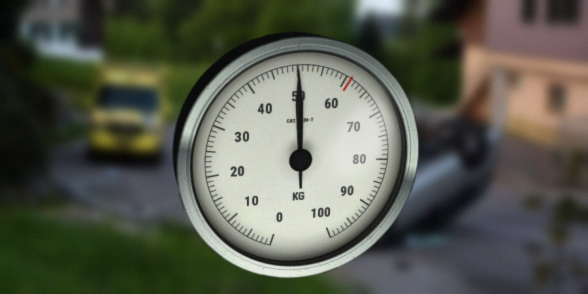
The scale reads 50 kg
